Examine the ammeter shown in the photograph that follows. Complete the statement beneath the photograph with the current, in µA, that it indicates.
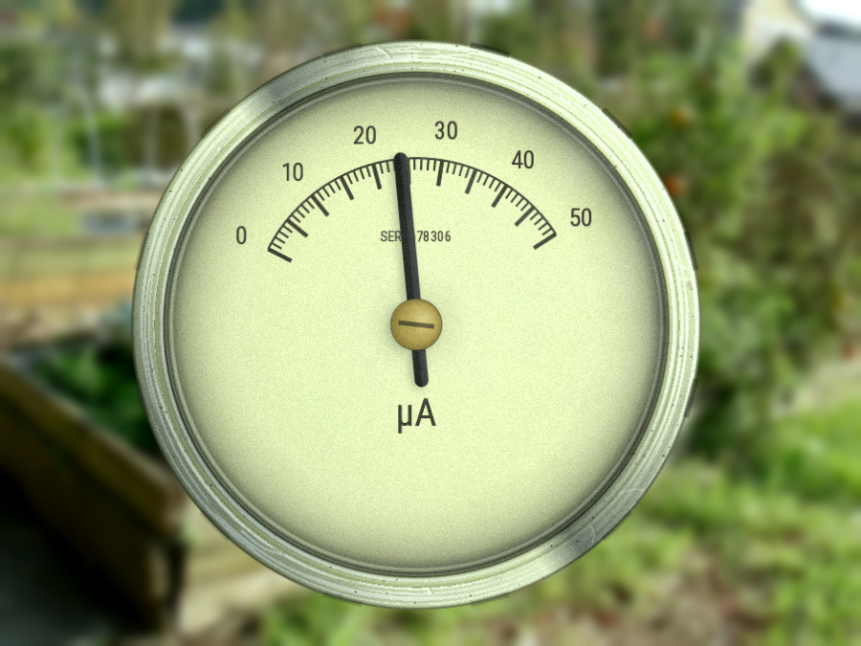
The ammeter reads 24 µA
